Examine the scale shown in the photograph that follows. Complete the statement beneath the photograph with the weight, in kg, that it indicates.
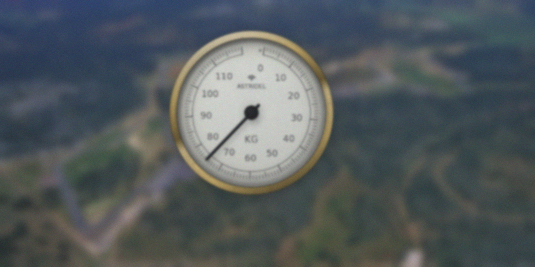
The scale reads 75 kg
